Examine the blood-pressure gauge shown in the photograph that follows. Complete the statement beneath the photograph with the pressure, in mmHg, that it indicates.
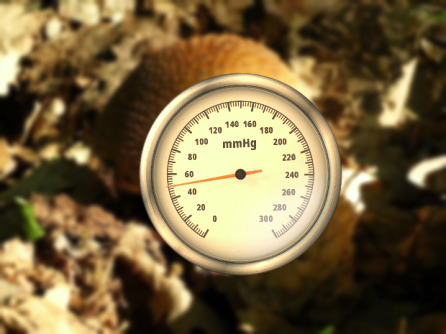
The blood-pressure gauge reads 50 mmHg
